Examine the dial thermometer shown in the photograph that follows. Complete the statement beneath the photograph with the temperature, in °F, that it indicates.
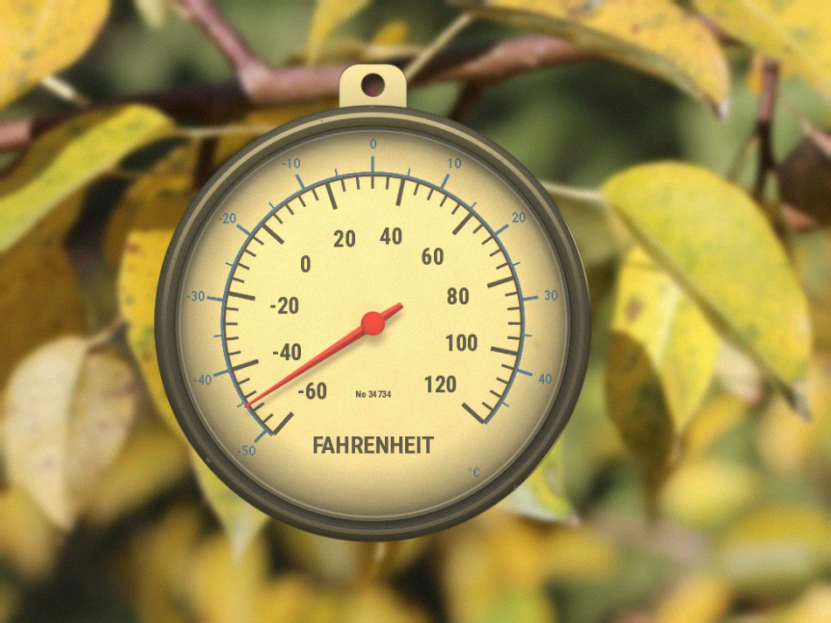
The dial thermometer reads -50 °F
